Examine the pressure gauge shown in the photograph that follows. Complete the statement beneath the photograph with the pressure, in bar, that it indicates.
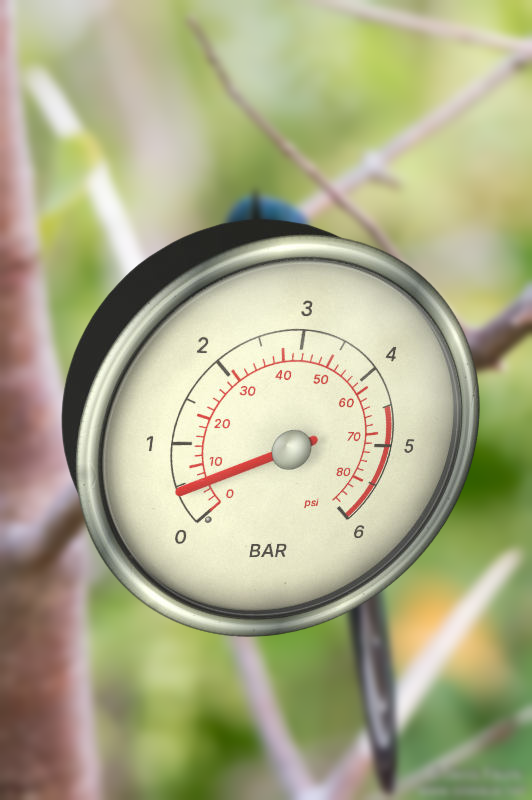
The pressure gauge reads 0.5 bar
